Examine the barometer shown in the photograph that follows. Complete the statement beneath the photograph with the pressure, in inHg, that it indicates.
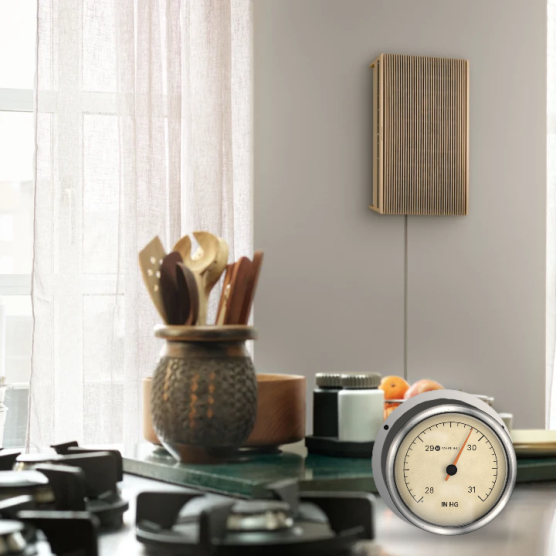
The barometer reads 29.8 inHg
